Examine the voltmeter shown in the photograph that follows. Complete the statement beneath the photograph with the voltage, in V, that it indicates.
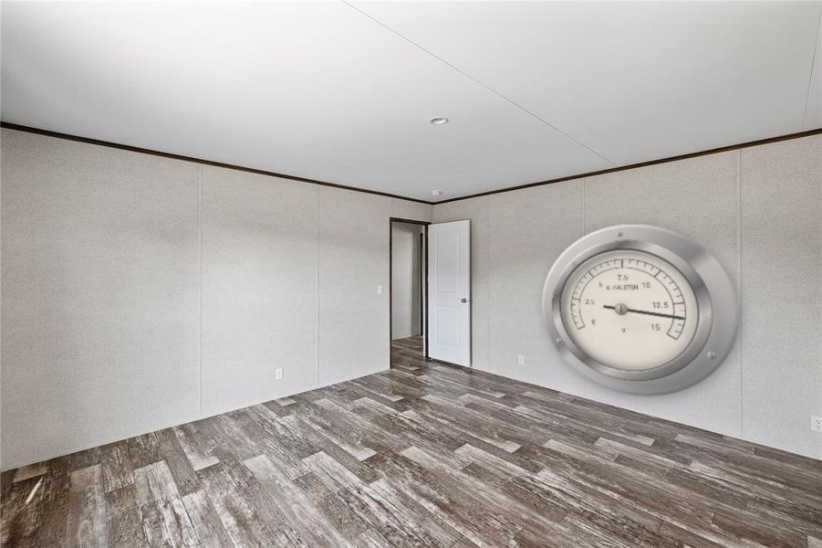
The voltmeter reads 13.5 V
